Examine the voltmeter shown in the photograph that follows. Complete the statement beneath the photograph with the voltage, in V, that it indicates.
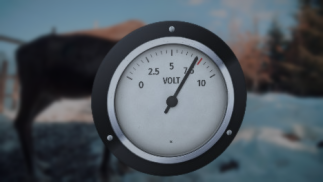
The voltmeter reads 7.5 V
